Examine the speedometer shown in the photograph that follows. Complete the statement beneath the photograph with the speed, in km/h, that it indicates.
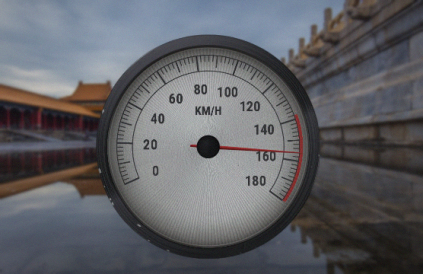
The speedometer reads 156 km/h
